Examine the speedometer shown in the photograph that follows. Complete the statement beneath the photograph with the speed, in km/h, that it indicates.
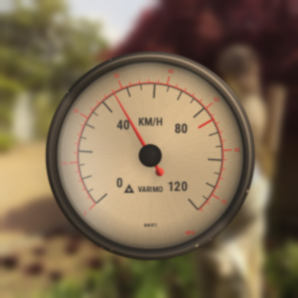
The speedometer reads 45 km/h
